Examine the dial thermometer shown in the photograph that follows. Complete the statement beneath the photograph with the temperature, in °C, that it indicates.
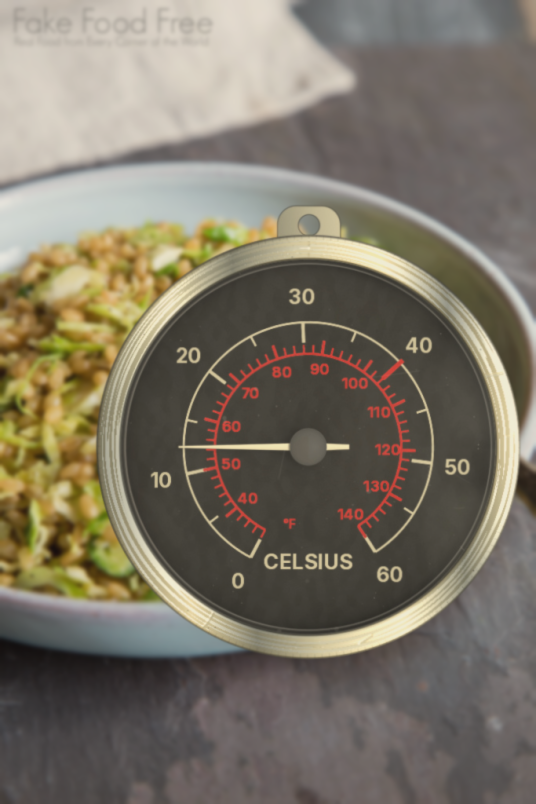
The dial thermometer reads 12.5 °C
